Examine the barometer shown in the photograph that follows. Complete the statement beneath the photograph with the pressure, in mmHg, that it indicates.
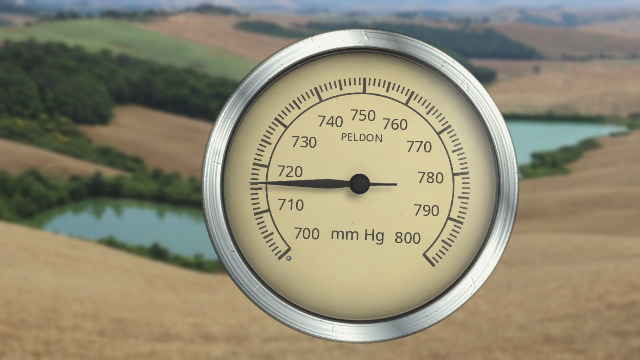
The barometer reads 716 mmHg
